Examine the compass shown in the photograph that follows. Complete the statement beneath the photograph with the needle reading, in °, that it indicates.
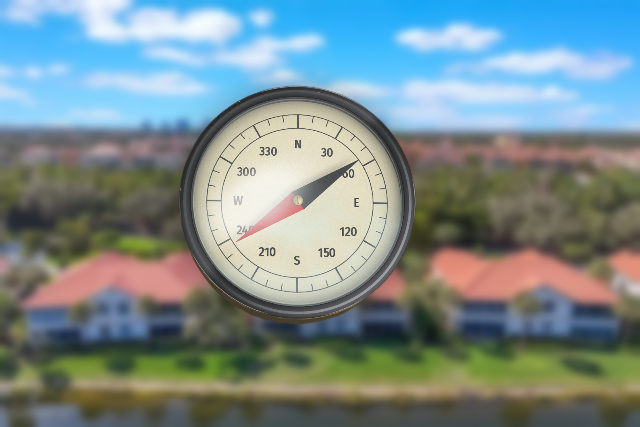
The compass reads 235 °
